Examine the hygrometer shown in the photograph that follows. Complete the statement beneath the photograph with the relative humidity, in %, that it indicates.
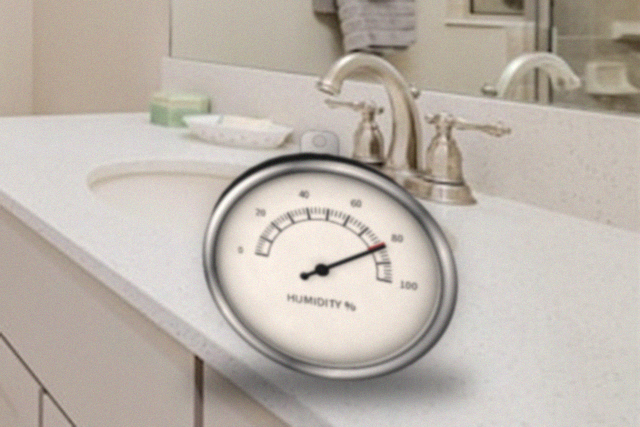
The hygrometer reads 80 %
